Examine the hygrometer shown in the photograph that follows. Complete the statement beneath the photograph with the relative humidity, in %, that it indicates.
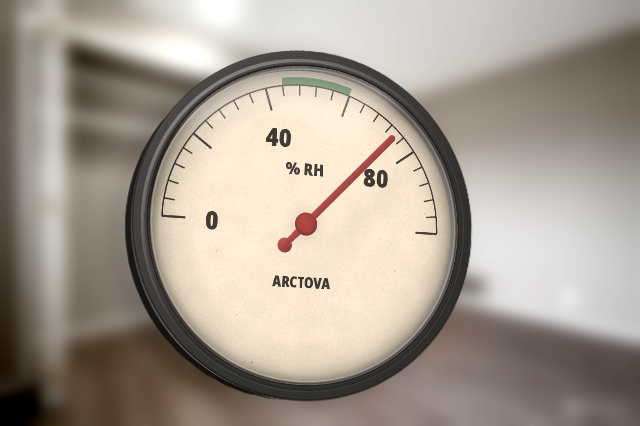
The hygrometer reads 74 %
